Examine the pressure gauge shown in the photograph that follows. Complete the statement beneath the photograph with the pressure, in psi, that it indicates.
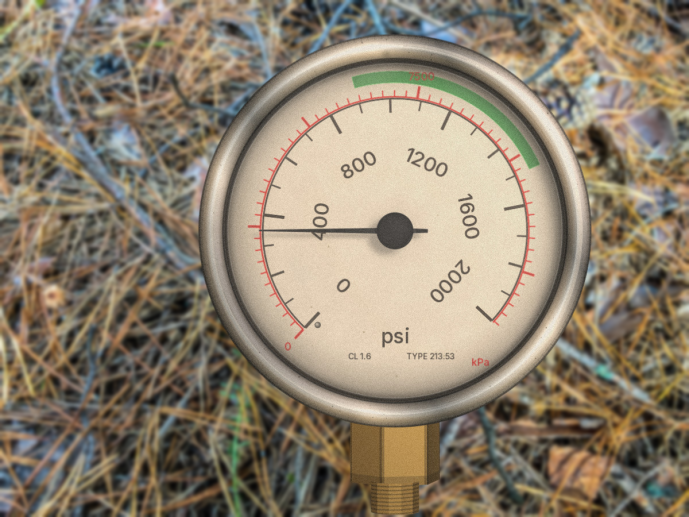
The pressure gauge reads 350 psi
